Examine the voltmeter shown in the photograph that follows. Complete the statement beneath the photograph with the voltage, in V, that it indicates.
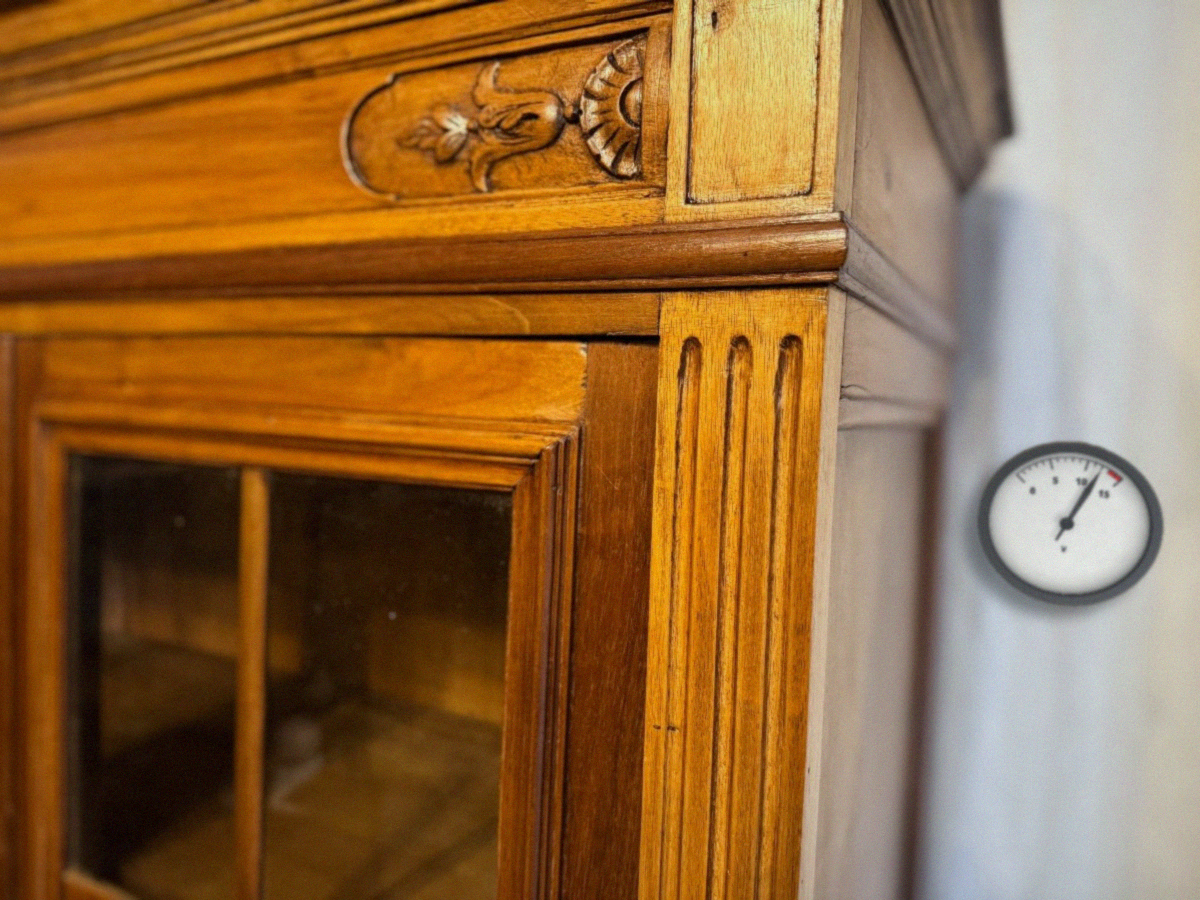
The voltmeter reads 12 V
